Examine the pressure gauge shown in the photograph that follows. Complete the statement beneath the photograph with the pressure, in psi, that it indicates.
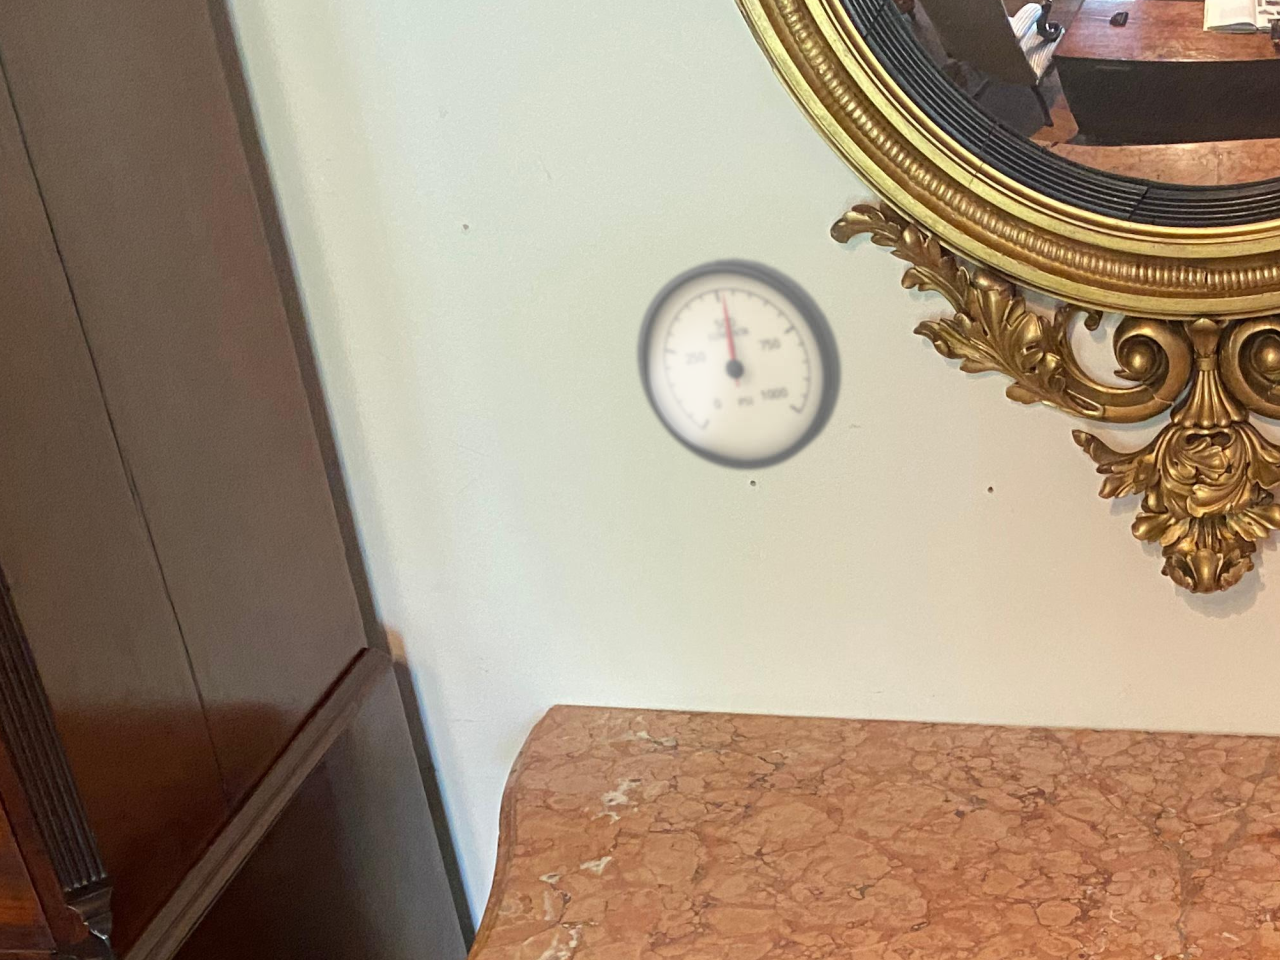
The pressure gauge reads 525 psi
